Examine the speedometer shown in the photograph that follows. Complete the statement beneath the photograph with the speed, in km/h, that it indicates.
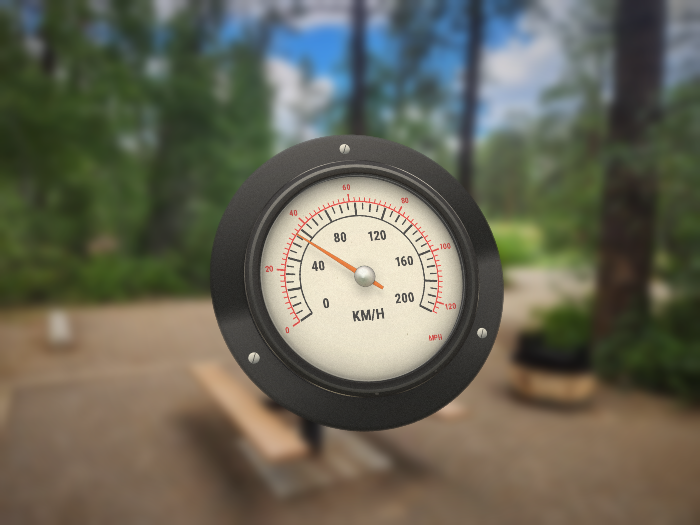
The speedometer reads 55 km/h
